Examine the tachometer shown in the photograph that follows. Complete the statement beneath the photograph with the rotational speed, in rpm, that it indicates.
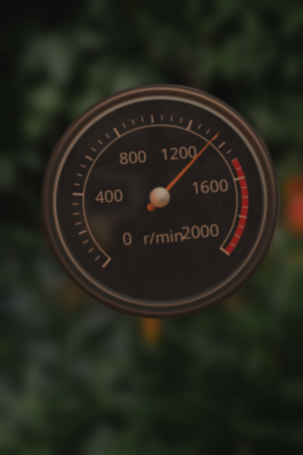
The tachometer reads 1350 rpm
